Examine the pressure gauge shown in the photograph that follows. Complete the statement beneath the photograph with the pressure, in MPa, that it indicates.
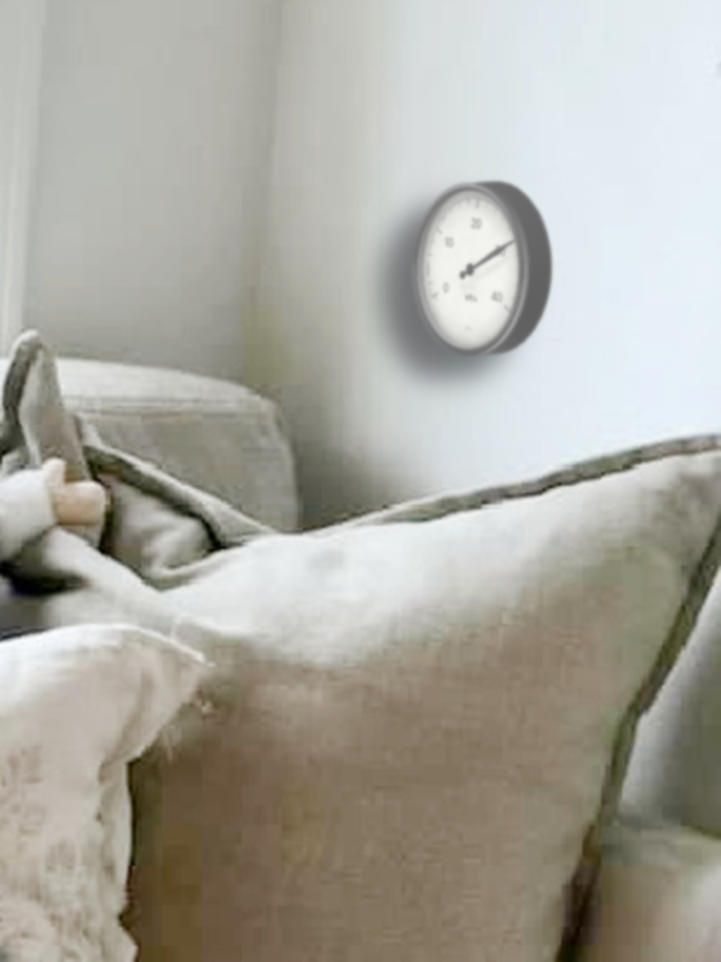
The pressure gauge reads 30 MPa
